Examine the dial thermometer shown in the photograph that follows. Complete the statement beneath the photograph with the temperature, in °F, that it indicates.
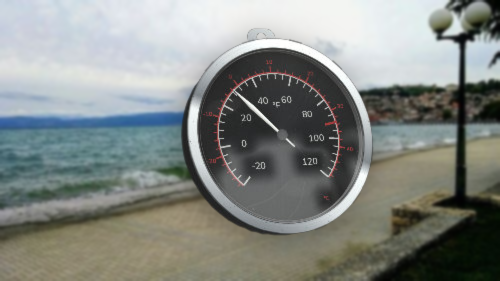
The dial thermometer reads 28 °F
